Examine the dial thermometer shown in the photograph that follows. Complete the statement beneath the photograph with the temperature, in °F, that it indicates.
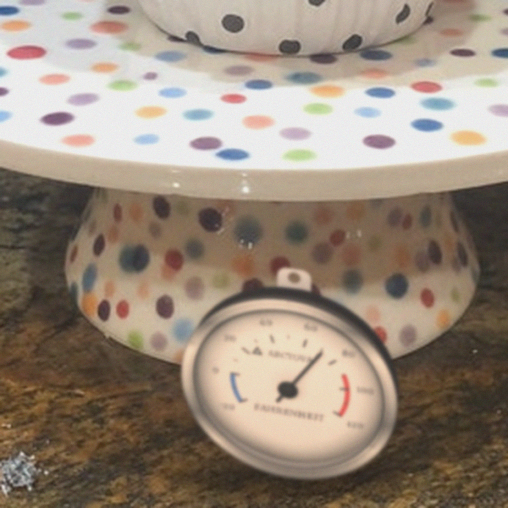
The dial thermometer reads 70 °F
